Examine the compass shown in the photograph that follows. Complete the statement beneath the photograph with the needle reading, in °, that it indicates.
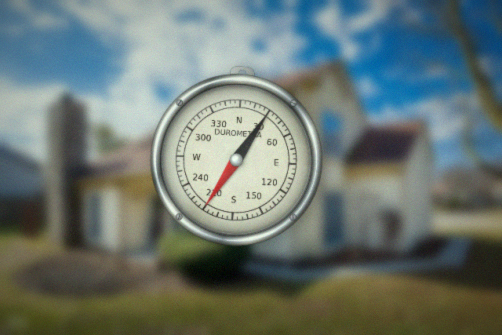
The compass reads 210 °
